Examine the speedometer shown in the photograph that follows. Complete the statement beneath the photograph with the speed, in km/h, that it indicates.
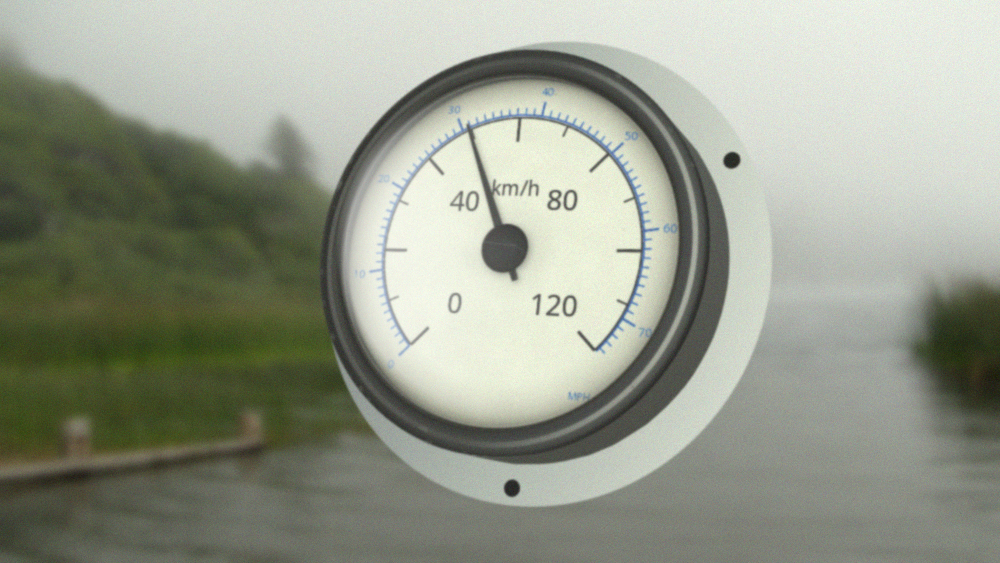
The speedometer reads 50 km/h
